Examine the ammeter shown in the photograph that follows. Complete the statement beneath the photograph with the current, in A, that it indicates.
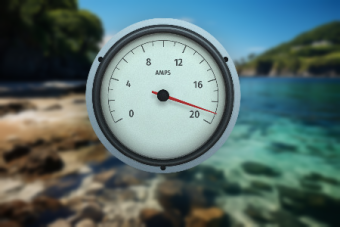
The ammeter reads 19 A
